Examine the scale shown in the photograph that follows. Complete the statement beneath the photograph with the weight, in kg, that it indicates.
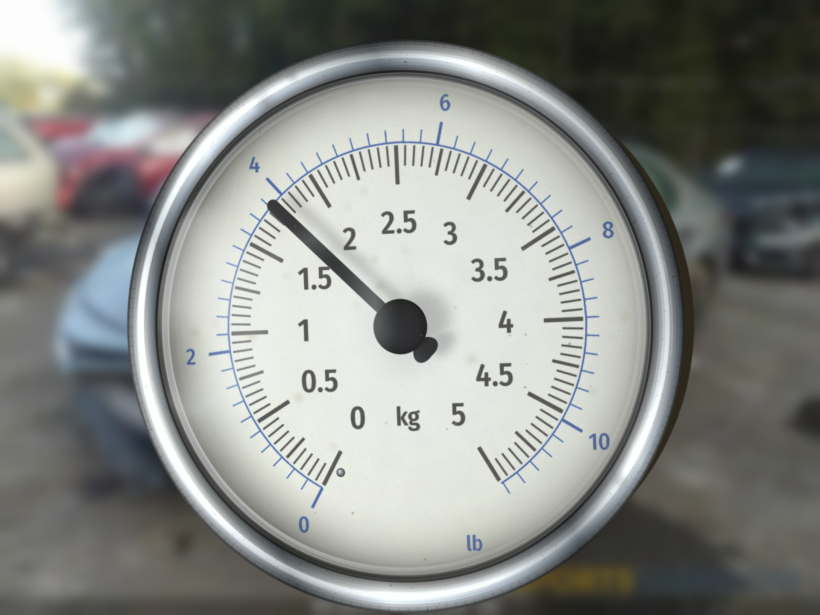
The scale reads 1.75 kg
